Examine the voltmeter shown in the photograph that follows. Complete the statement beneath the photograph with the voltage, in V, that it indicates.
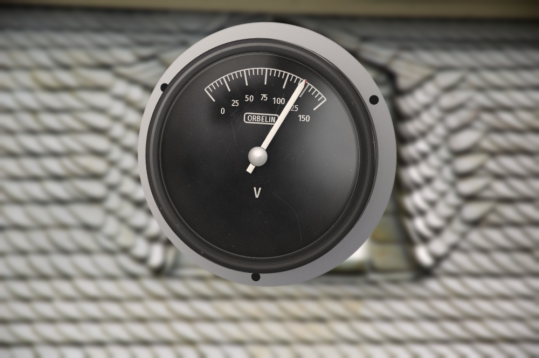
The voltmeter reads 120 V
